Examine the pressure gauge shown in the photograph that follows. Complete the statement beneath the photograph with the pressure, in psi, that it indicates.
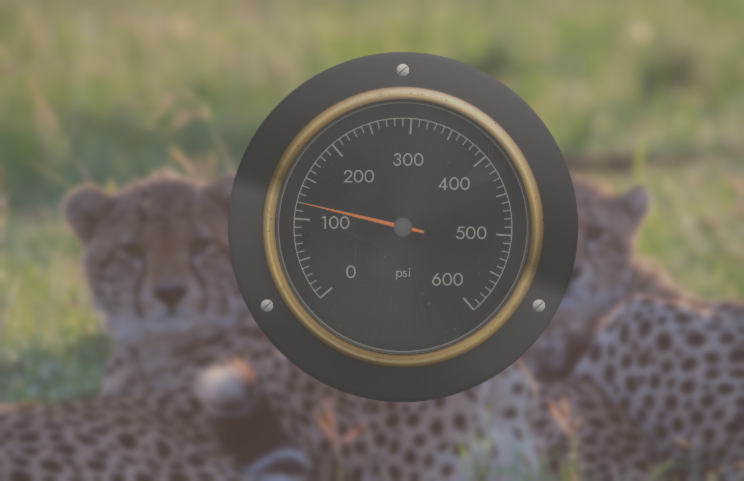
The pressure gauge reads 120 psi
